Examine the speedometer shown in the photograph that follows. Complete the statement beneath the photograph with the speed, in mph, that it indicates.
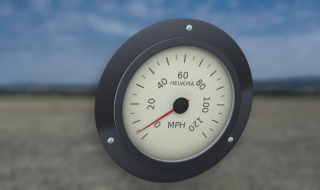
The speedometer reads 5 mph
